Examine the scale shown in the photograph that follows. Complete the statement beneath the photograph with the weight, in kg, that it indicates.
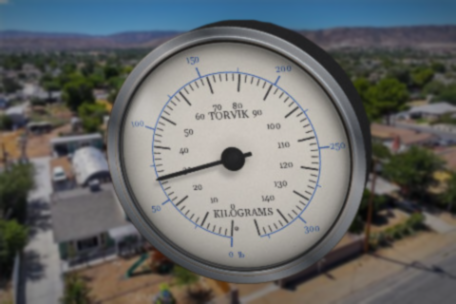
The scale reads 30 kg
